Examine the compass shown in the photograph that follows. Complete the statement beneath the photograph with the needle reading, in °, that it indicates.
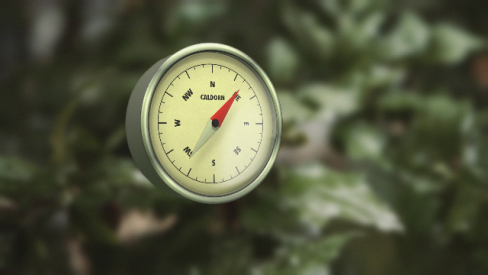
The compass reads 40 °
